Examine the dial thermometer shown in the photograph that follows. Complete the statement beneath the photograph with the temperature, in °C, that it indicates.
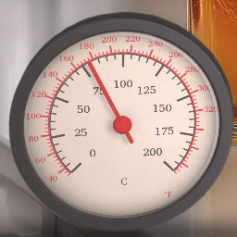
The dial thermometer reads 80 °C
